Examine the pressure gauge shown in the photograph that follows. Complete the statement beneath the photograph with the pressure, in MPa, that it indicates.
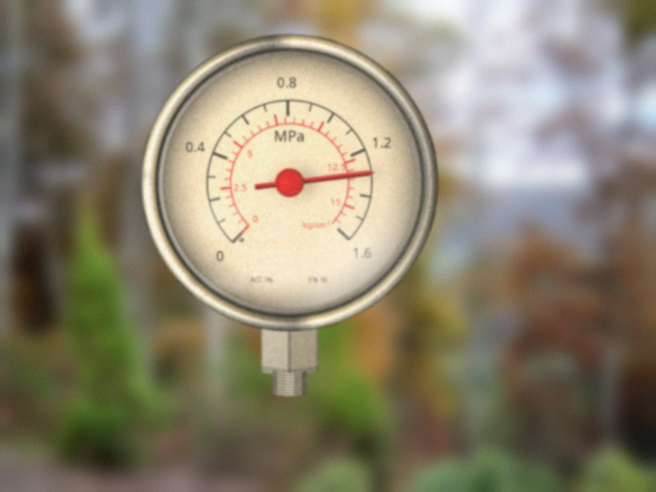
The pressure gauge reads 1.3 MPa
